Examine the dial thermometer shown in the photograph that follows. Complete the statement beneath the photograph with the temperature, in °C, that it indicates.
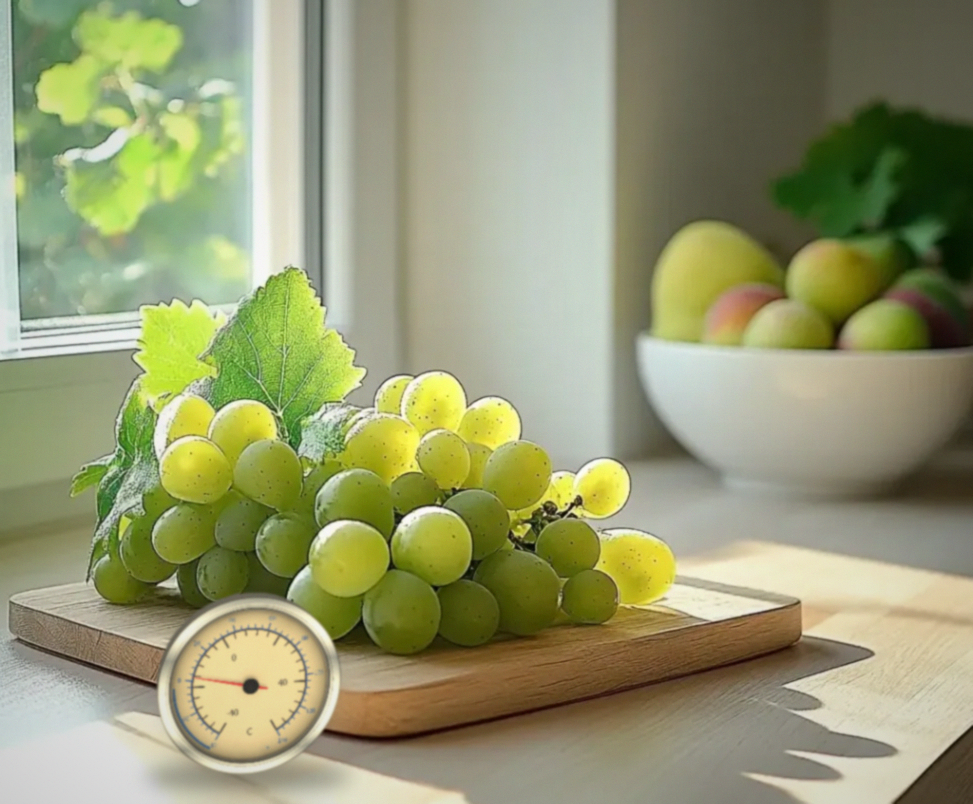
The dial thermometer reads -16 °C
